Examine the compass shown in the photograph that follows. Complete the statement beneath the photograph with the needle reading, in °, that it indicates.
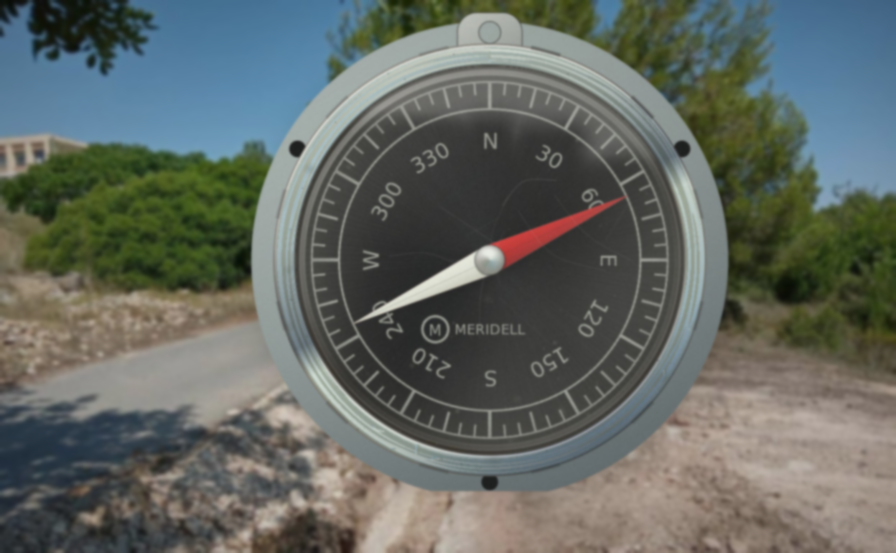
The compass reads 65 °
